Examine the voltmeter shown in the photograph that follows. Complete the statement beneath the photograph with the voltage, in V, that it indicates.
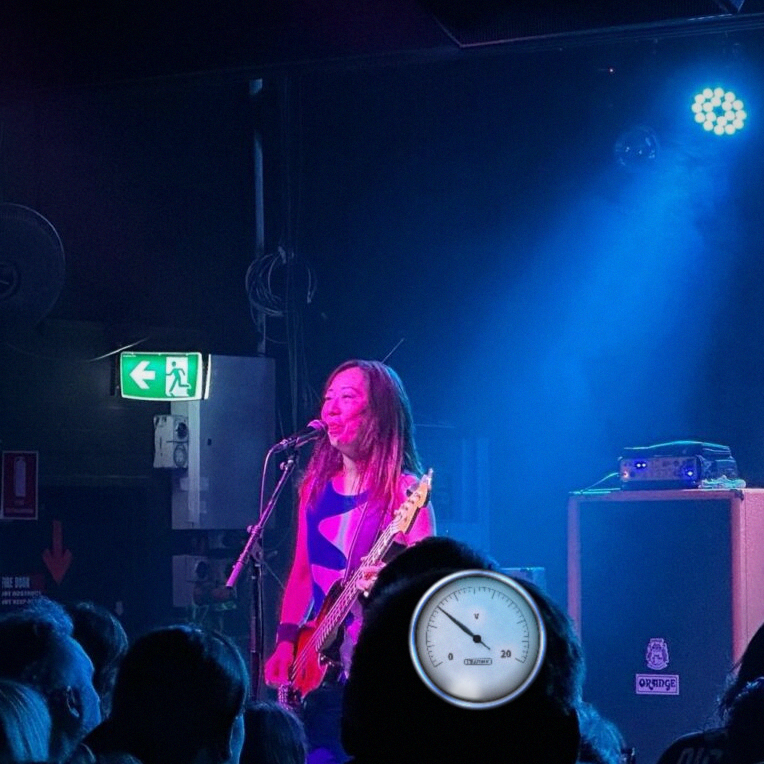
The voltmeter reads 6 V
